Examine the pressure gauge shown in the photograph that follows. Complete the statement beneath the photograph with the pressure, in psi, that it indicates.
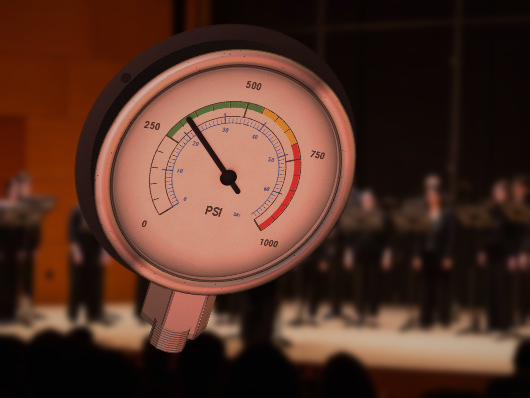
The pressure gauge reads 325 psi
